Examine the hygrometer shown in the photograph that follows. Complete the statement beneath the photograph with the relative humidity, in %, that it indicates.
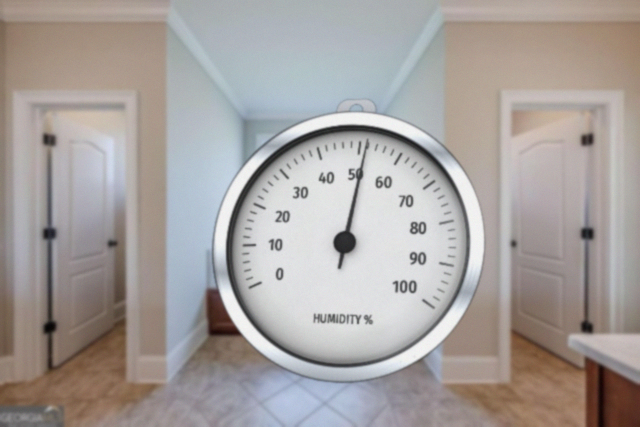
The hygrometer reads 52 %
